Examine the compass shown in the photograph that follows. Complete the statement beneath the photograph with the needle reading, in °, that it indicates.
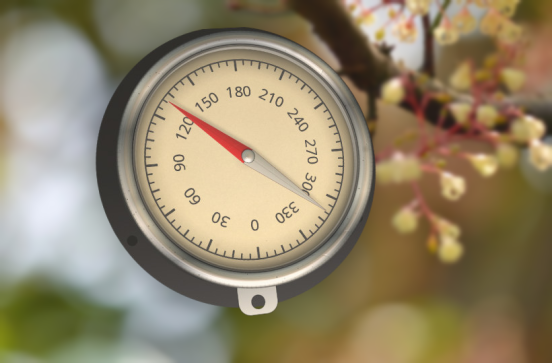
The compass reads 130 °
